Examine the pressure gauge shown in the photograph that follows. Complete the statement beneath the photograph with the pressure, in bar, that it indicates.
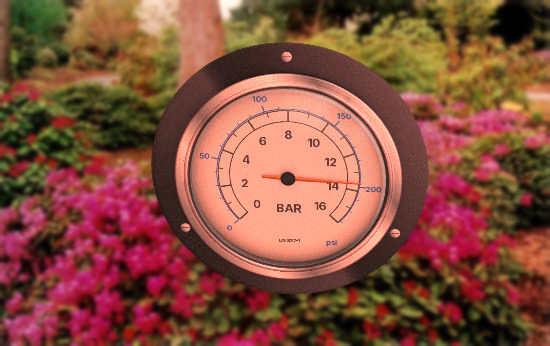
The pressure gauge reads 13.5 bar
